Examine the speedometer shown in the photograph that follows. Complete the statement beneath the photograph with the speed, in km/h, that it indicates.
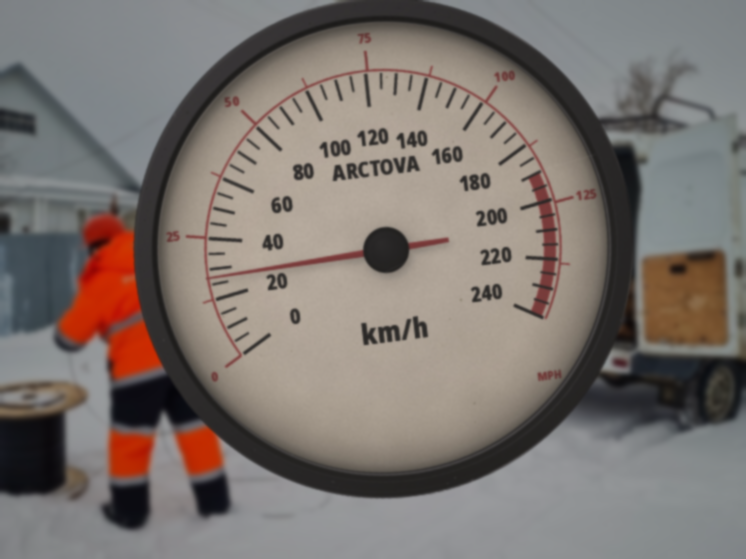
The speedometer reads 27.5 km/h
